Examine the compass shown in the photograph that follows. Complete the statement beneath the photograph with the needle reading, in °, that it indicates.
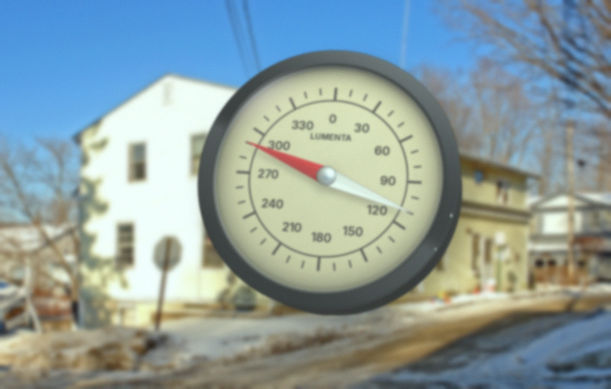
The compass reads 290 °
